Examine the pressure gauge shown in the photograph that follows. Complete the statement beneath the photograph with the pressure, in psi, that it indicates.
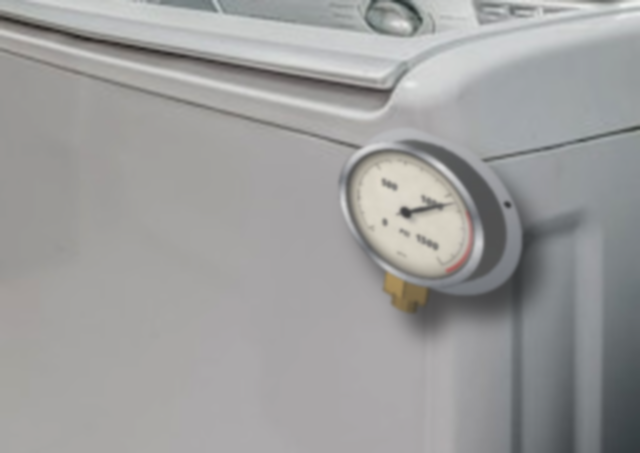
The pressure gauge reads 1050 psi
